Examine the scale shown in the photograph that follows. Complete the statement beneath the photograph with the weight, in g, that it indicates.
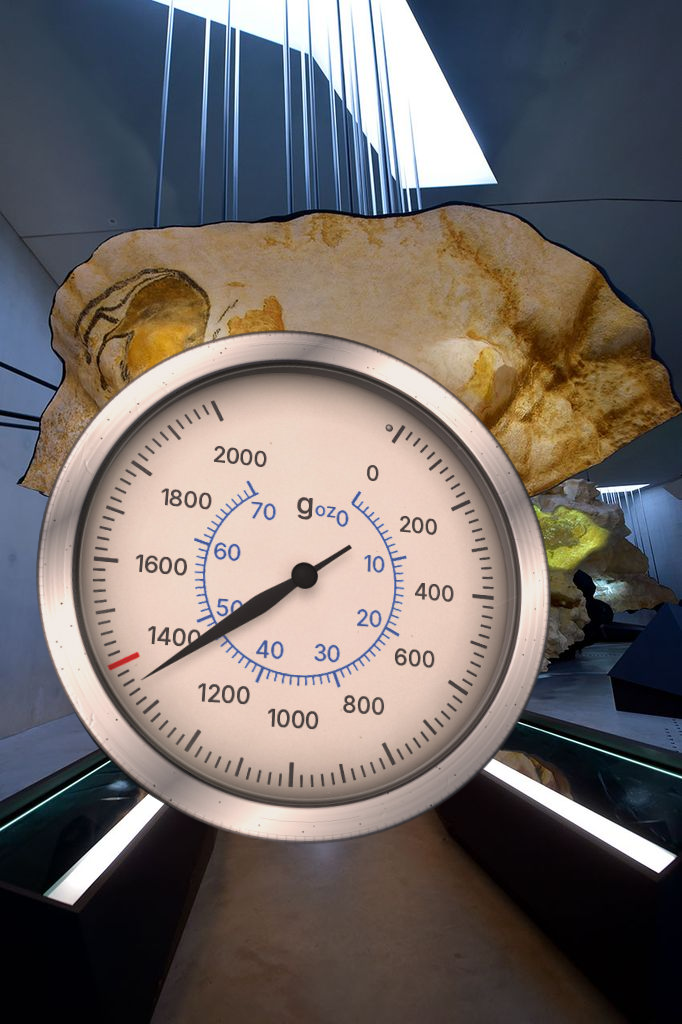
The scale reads 1350 g
